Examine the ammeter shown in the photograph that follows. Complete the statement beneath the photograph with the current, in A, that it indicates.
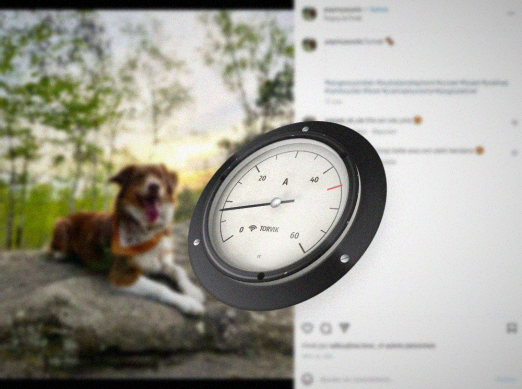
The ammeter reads 7.5 A
